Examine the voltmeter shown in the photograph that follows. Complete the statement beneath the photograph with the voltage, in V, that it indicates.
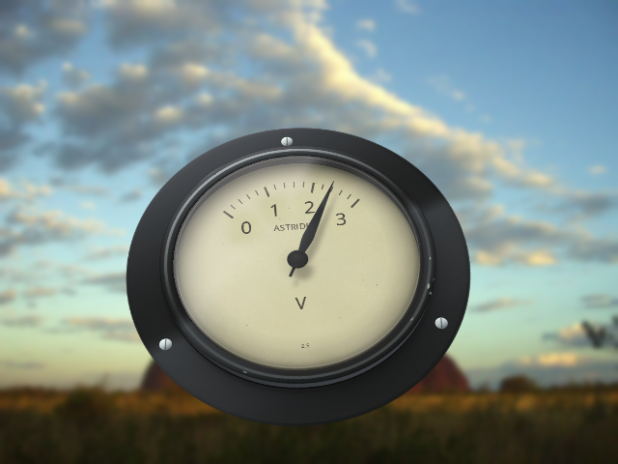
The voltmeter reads 2.4 V
